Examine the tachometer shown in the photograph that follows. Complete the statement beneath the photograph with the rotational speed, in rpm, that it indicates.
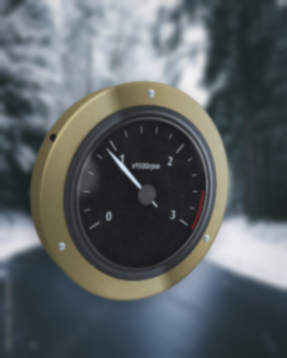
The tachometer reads 900 rpm
